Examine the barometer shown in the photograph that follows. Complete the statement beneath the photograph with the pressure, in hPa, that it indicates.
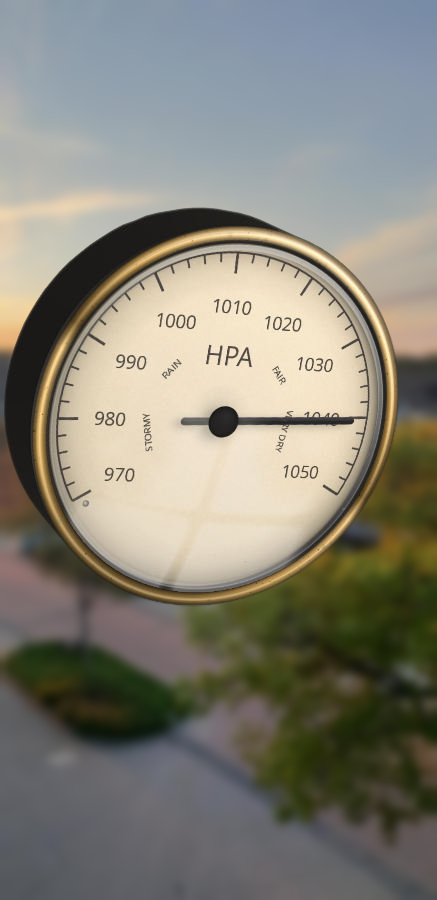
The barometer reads 1040 hPa
